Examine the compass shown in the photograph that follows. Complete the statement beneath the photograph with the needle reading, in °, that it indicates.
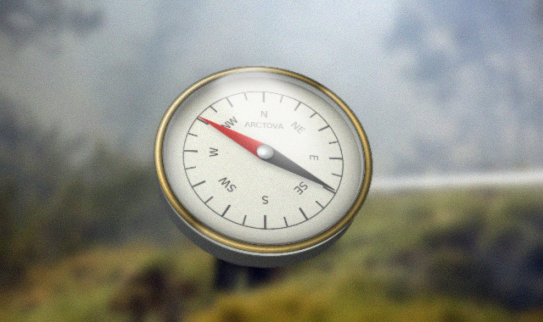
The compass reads 300 °
